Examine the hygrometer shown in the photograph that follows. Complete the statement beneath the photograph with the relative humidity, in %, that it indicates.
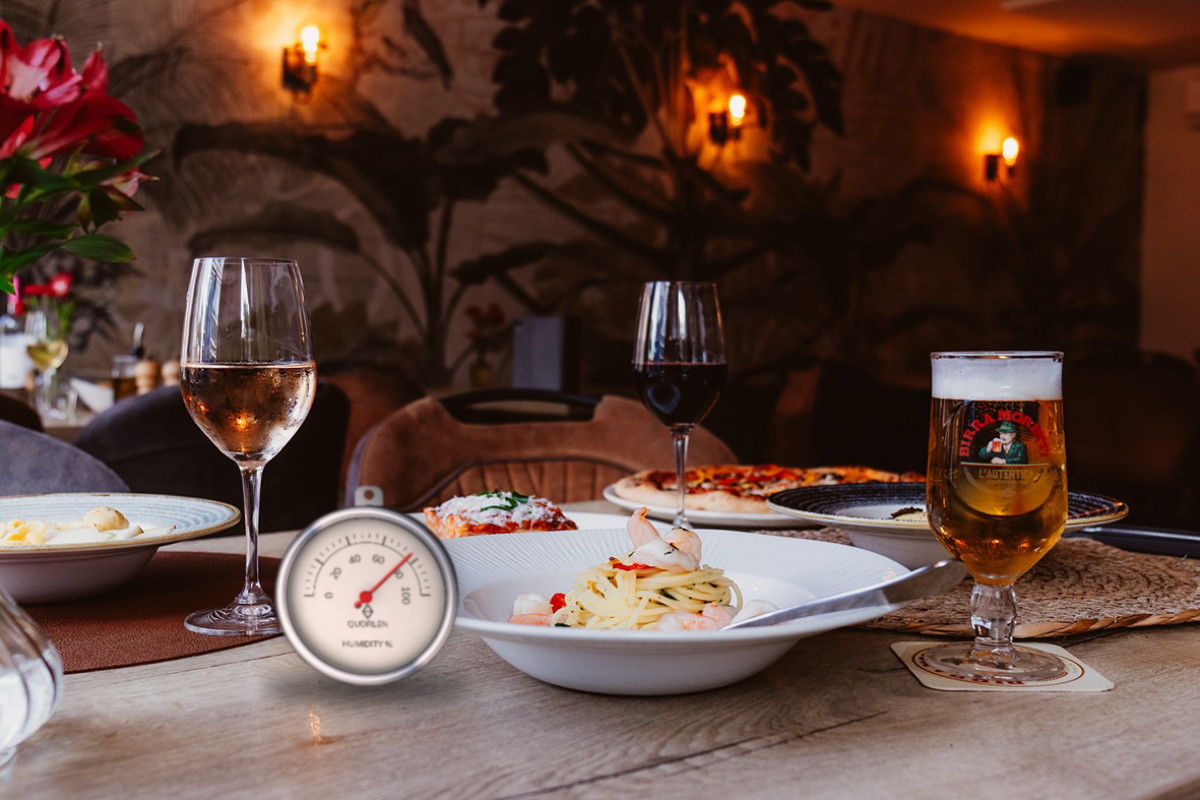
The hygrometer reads 76 %
